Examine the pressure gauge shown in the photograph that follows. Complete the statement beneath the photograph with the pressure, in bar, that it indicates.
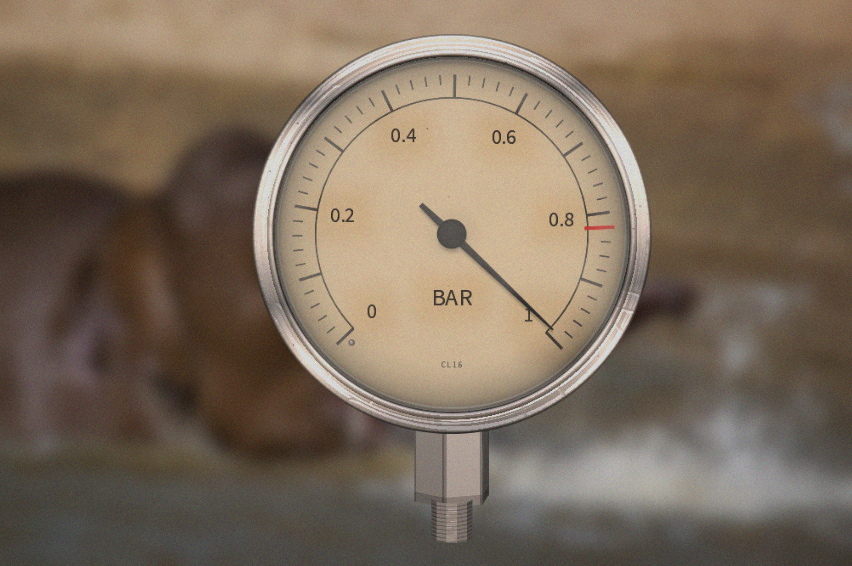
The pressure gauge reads 0.99 bar
